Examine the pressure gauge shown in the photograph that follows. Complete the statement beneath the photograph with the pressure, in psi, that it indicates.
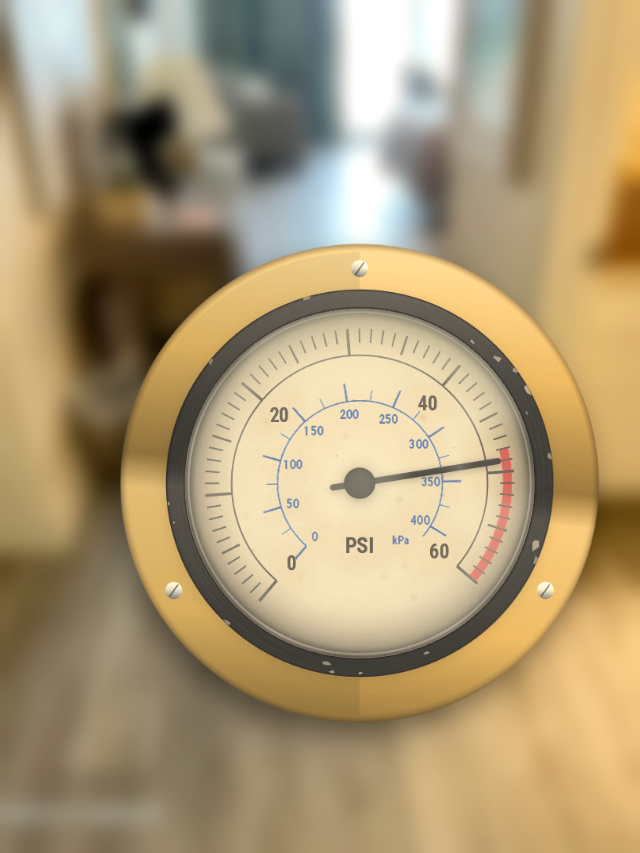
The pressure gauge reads 49 psi
